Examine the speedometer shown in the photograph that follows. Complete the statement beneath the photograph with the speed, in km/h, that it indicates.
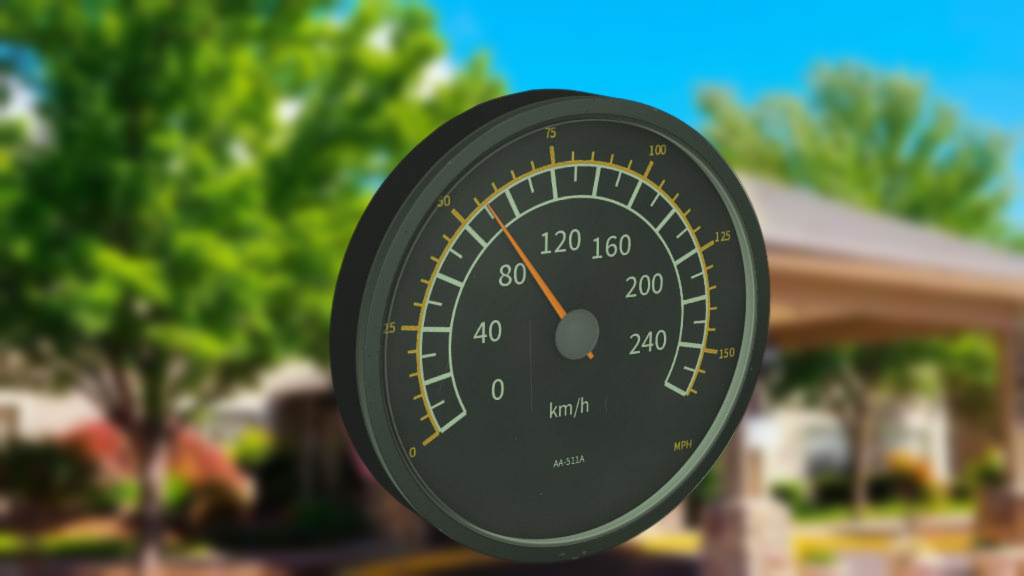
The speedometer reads 90 km/h
